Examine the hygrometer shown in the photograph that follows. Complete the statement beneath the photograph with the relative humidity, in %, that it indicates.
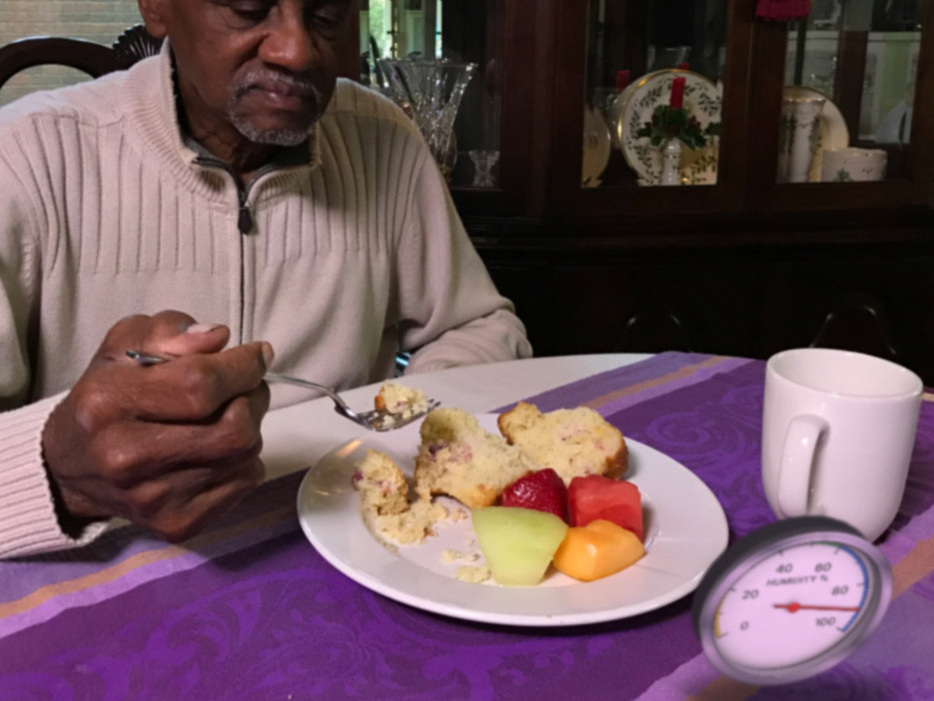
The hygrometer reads 90 %
